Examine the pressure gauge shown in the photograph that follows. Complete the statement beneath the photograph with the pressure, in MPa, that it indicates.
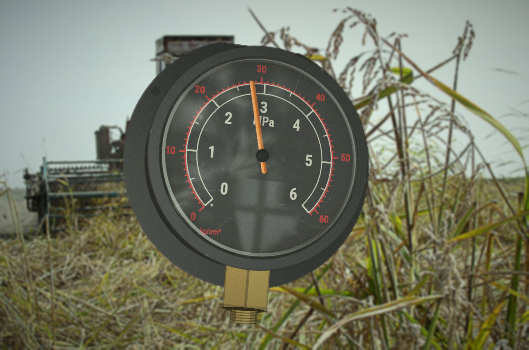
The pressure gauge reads 2.75 MPa
